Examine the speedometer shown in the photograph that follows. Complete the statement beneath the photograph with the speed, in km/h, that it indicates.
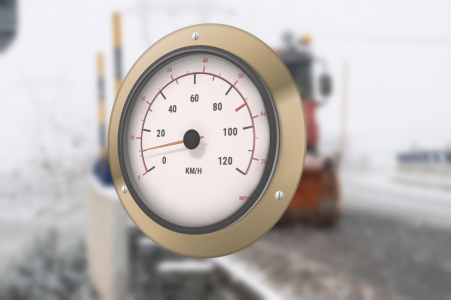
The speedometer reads 10 km/h
